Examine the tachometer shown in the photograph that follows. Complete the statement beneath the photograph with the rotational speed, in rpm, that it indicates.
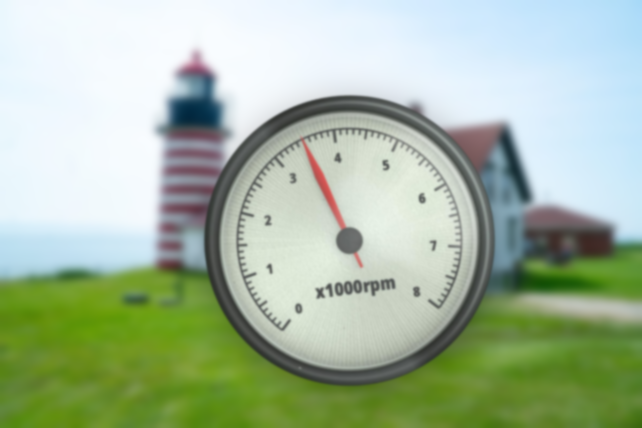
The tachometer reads 3500 rpm
